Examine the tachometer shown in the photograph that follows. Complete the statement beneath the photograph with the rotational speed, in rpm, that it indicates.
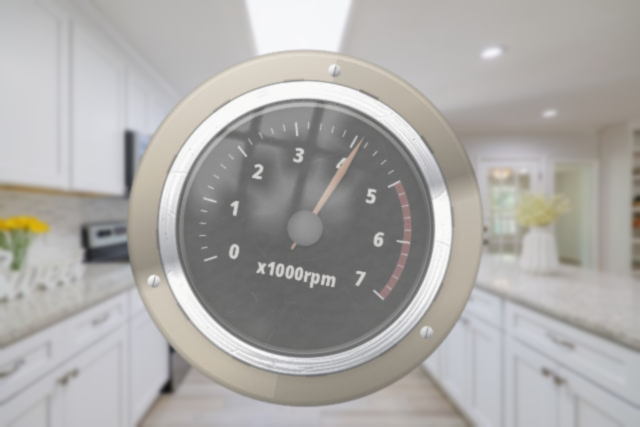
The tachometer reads 4100 rpm
